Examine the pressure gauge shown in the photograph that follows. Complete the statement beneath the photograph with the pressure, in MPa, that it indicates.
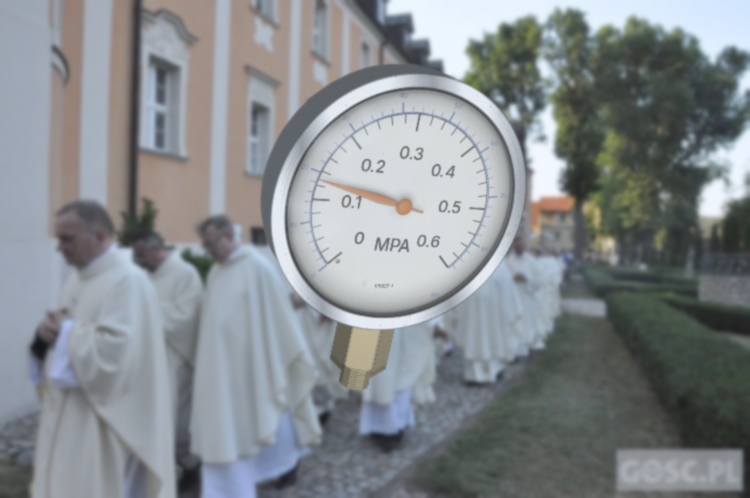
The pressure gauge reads 0.13 MPa
